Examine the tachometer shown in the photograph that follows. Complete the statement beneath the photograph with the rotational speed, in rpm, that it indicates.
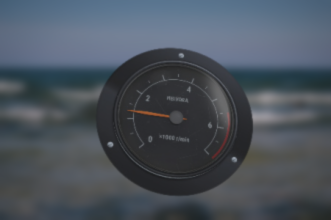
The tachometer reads 1250 rpm
